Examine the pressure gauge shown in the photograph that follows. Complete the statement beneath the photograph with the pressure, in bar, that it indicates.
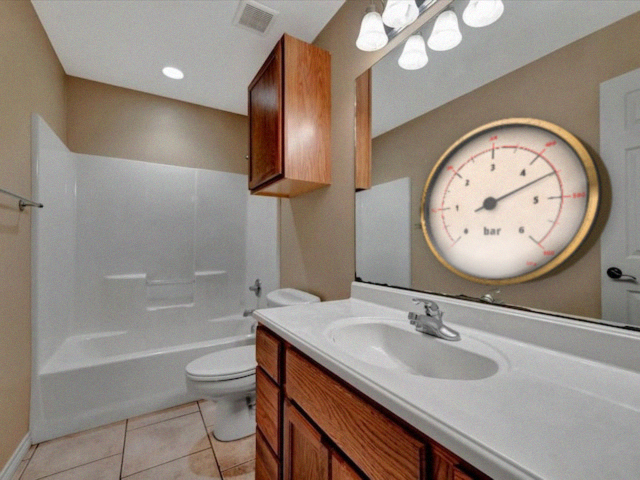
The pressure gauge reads 4.5 bar
